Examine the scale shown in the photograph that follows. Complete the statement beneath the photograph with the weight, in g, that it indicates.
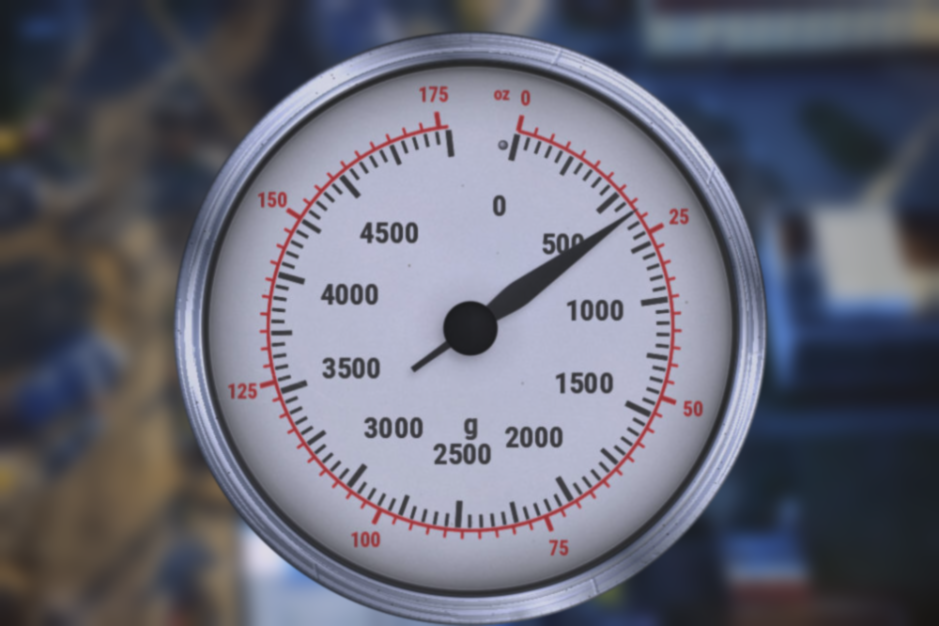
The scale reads 600 g
